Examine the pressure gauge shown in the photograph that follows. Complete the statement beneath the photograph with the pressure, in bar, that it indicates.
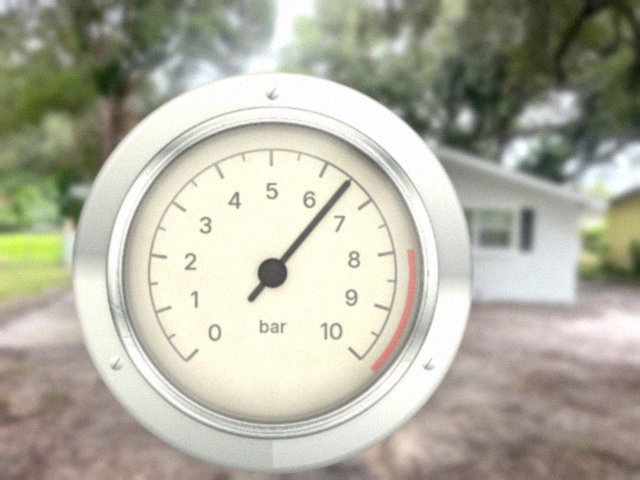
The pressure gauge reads 6.5 bar
